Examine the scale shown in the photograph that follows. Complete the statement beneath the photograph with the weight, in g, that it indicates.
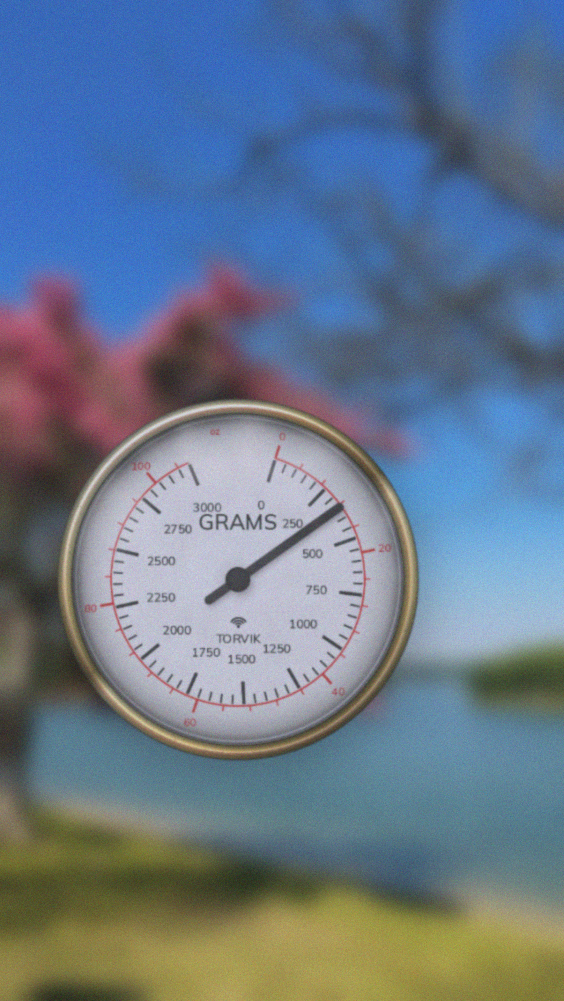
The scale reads 350 g
